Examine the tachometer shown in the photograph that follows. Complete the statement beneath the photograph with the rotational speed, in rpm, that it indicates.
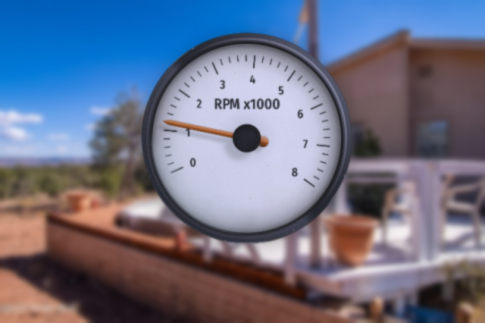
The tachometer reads 1200 rpm
